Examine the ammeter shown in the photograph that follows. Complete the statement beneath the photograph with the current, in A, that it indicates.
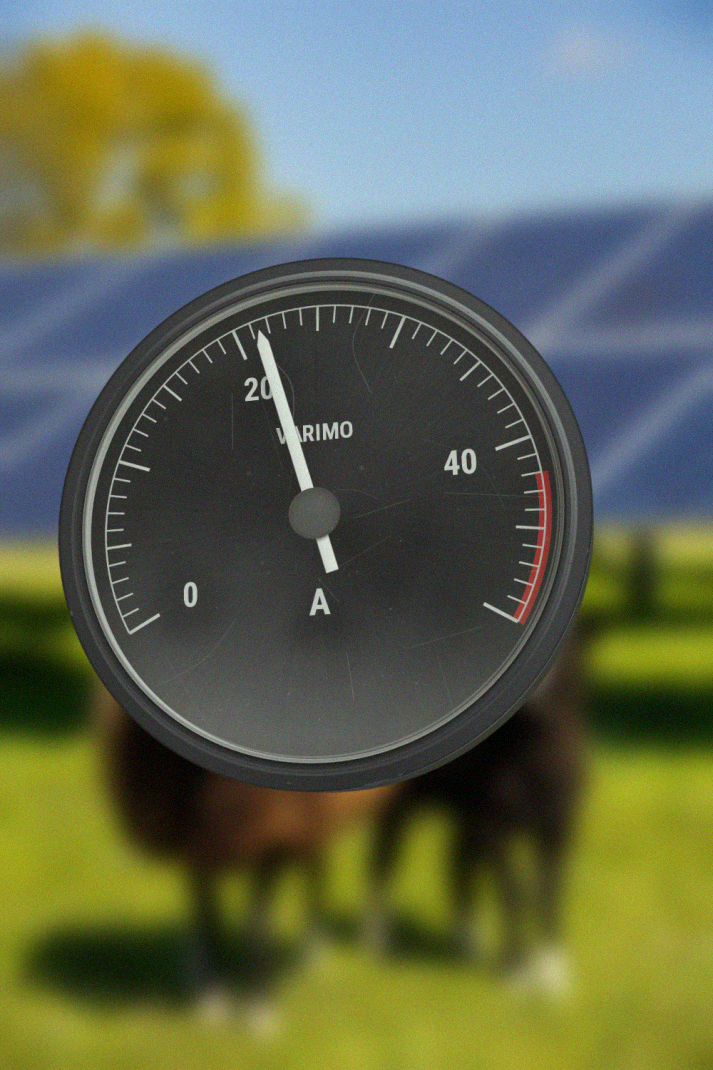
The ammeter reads 21.5 A
